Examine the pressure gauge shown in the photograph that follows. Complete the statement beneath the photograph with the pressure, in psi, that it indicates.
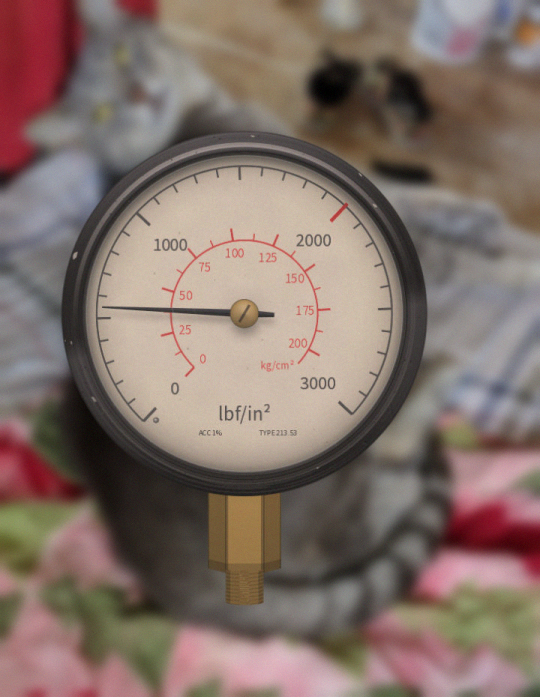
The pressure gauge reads 550 psi
